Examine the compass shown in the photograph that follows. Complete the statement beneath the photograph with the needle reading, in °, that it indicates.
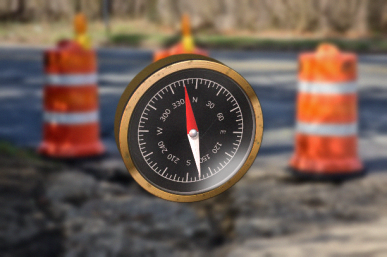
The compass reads 345 °
